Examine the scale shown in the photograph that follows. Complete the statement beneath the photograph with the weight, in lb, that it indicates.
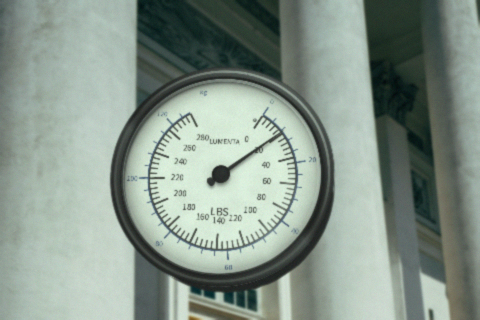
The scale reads 20 lb
